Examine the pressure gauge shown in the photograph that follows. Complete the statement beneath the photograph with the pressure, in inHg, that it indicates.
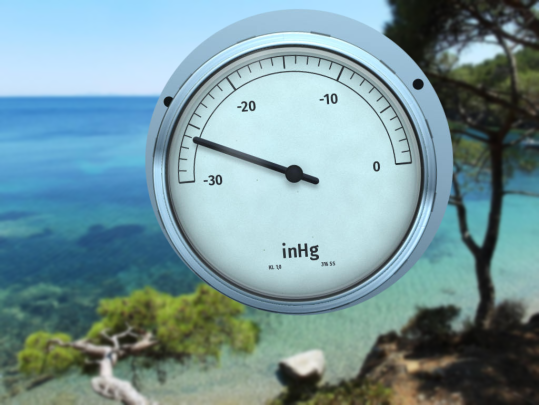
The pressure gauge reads -26 inHg
